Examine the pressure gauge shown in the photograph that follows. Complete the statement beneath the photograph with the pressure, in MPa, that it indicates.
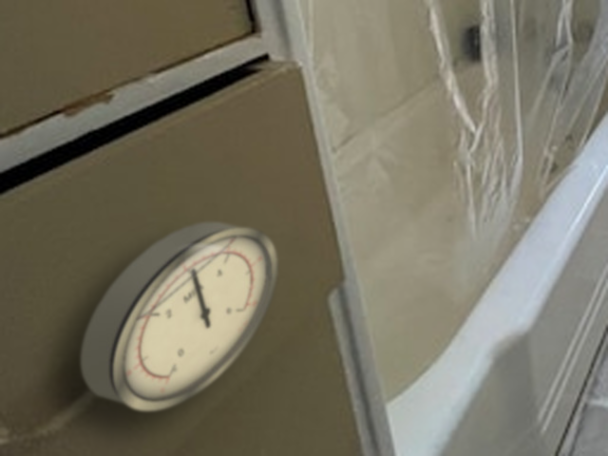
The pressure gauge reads 3 MPa
